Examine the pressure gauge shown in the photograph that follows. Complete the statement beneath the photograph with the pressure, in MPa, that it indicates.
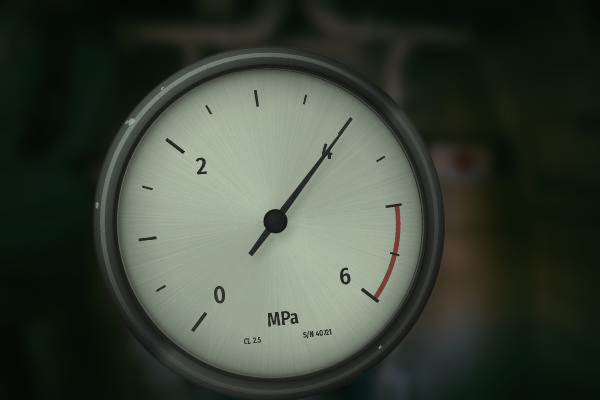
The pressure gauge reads 4 MPa
